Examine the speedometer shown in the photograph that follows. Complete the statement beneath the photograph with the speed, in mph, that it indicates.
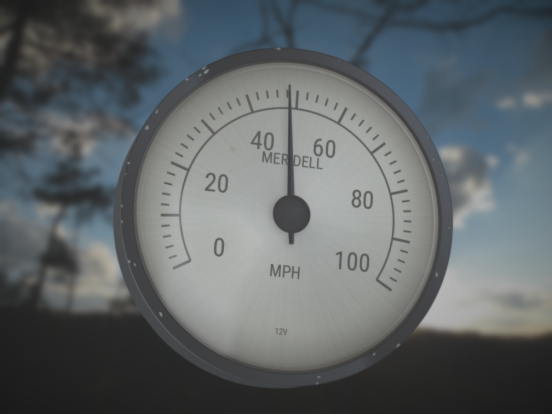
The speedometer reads 48 mph
